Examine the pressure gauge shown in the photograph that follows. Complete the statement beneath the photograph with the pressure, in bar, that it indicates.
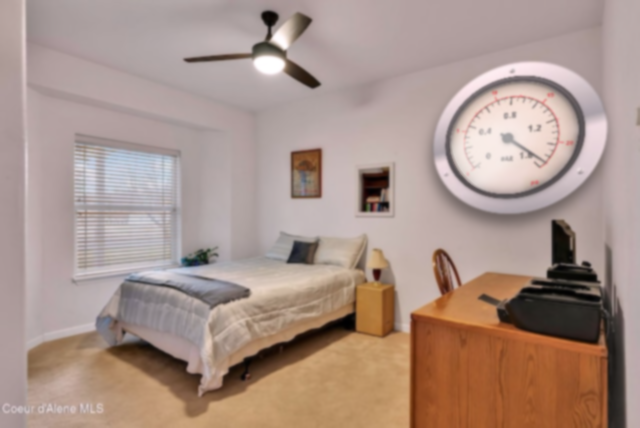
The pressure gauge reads 1.55 bar
